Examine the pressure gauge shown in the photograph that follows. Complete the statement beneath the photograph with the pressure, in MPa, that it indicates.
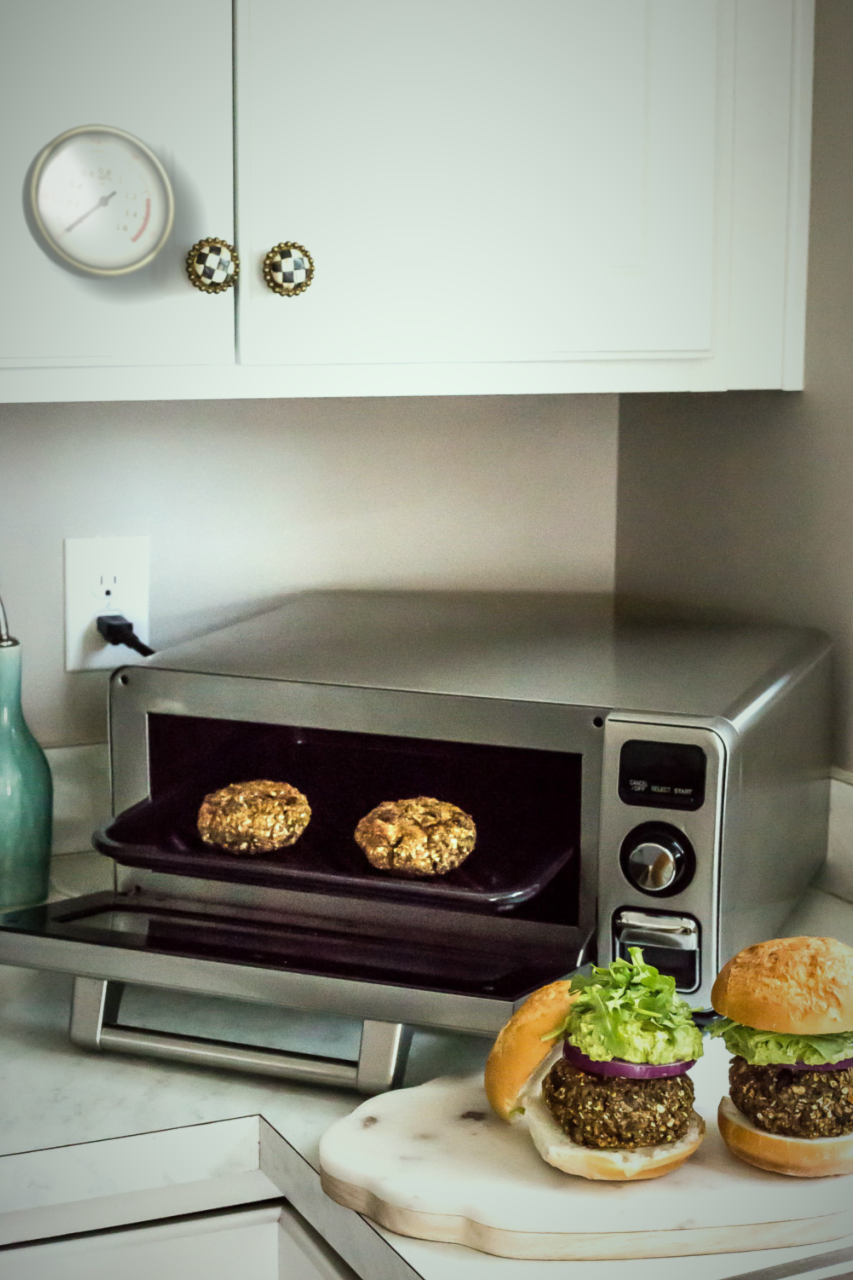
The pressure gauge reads 0 MPa
